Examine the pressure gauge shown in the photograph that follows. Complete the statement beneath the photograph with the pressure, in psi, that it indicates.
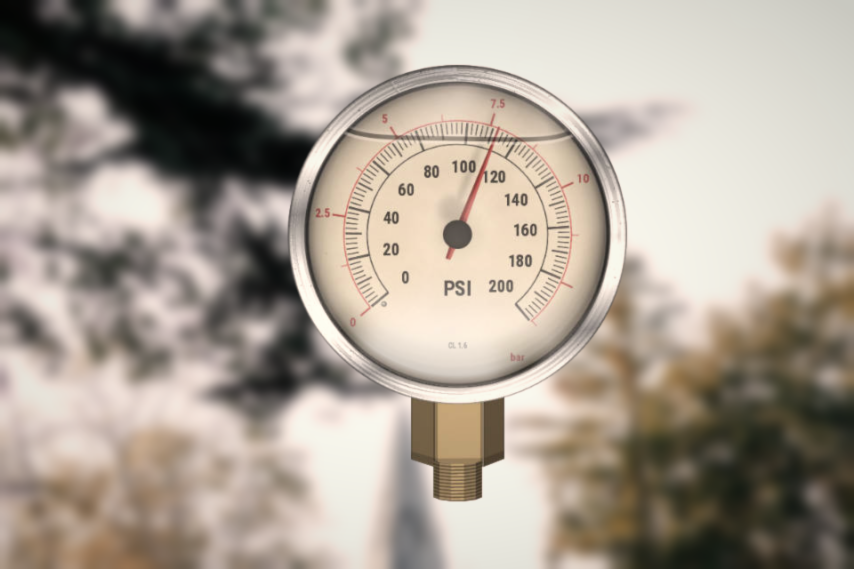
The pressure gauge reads 112 psi
